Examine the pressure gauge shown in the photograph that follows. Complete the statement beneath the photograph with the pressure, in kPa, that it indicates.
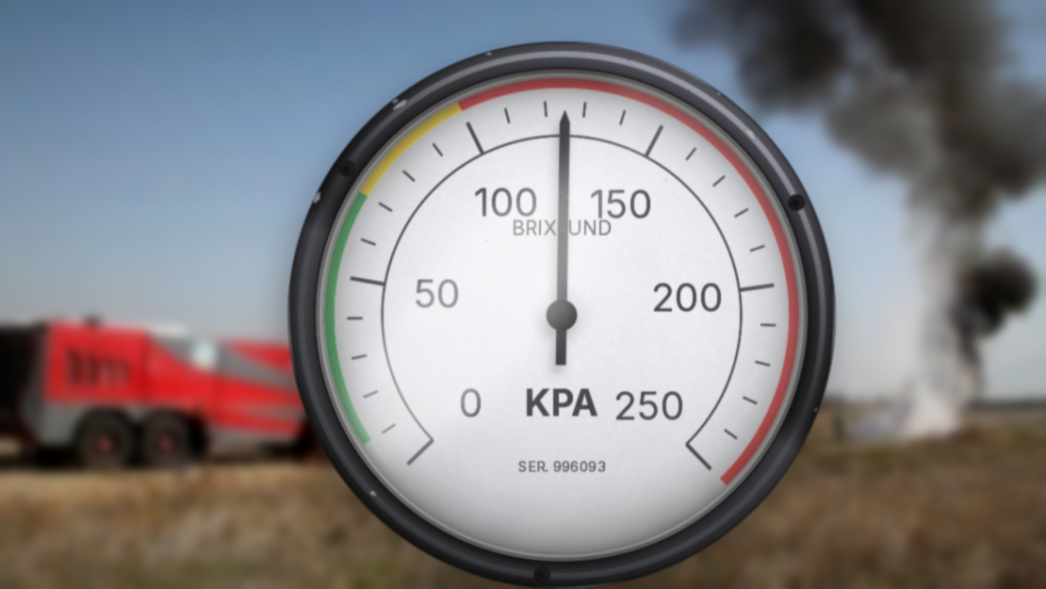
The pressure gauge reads 125 kPa
